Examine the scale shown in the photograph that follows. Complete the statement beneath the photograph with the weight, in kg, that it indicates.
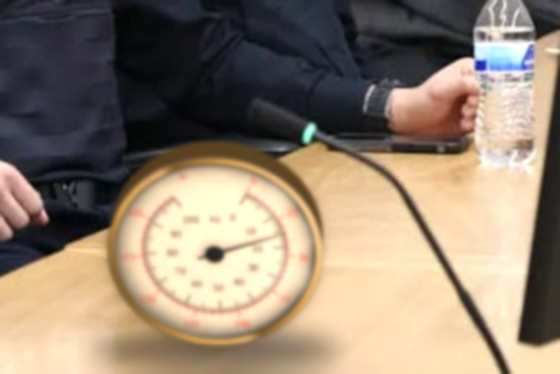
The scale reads 15 kg
